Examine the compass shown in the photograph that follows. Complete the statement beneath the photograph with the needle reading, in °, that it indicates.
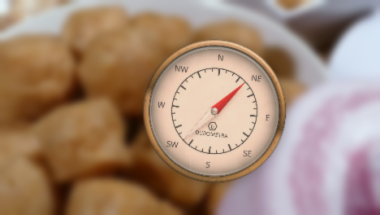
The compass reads 40 °
